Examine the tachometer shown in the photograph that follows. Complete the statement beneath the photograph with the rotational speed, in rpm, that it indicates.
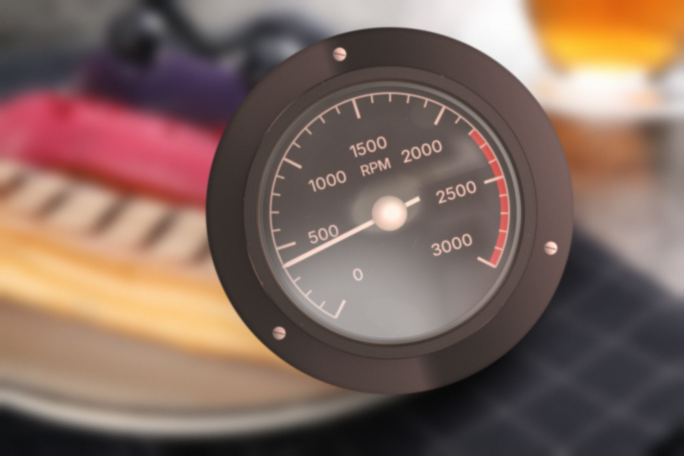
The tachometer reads 400 rpm
